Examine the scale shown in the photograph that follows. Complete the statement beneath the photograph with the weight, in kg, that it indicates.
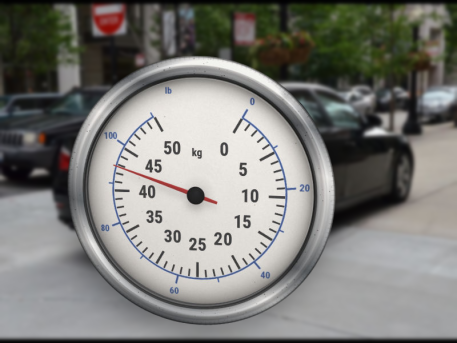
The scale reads 43 kg
